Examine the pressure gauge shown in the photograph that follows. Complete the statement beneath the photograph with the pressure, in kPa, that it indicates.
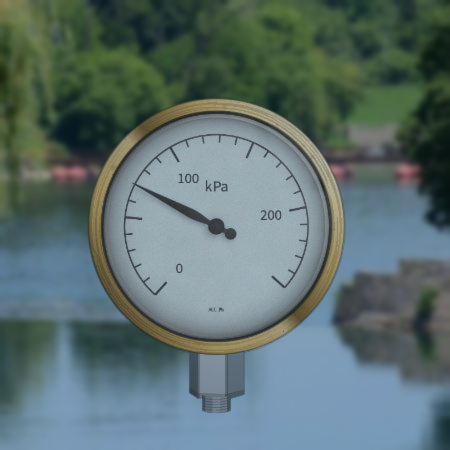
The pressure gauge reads 70 kPa
